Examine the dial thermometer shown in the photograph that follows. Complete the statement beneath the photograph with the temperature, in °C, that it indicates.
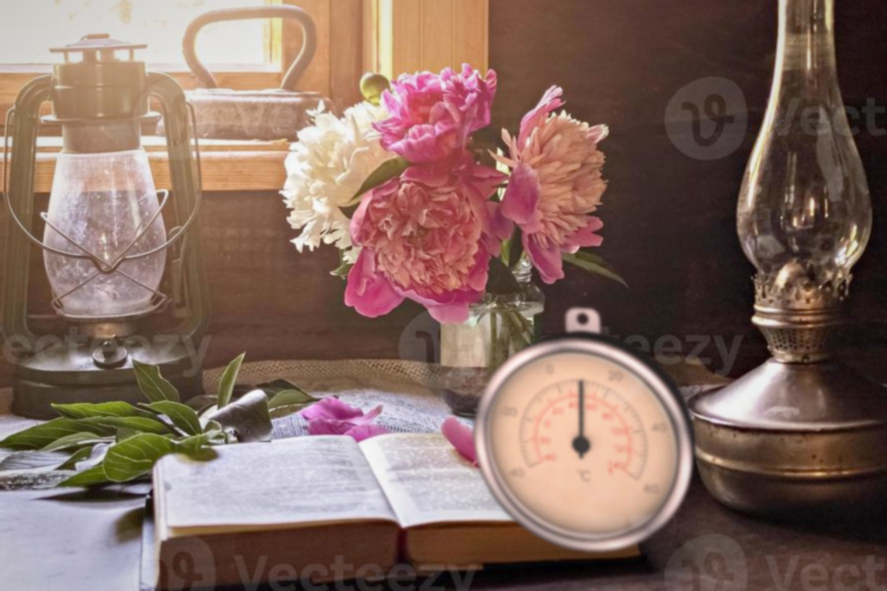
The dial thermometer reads 10 °C
